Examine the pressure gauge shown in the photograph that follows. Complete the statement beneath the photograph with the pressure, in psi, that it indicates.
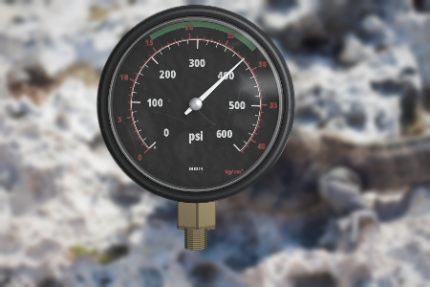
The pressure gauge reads 400 psi
